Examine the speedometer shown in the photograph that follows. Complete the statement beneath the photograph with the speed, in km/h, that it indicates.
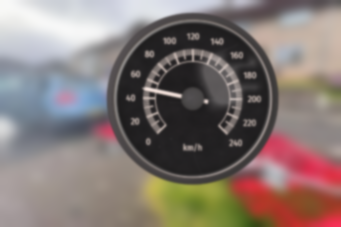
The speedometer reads 50 km/h
